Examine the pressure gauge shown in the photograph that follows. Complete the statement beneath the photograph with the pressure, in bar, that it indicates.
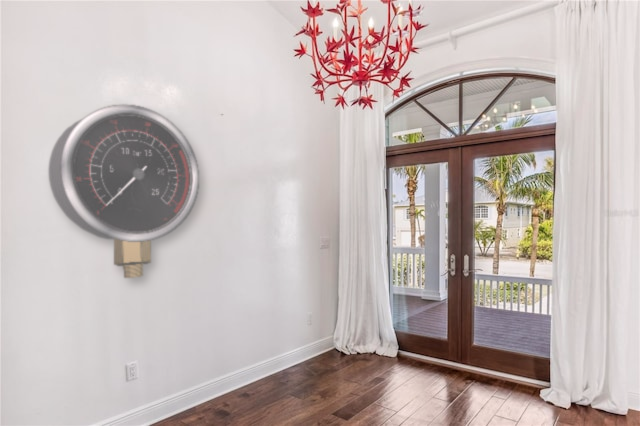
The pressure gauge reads 0 bar
